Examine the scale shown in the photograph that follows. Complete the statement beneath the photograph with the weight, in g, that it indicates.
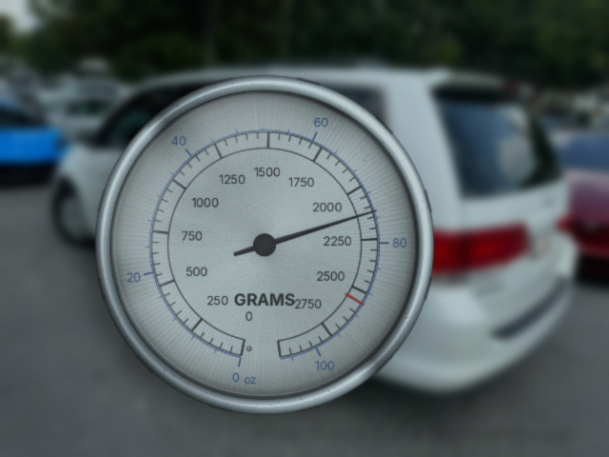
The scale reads 2125 g
